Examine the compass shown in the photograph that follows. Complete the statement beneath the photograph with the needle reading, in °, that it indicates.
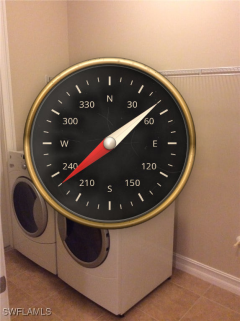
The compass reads 230 °
